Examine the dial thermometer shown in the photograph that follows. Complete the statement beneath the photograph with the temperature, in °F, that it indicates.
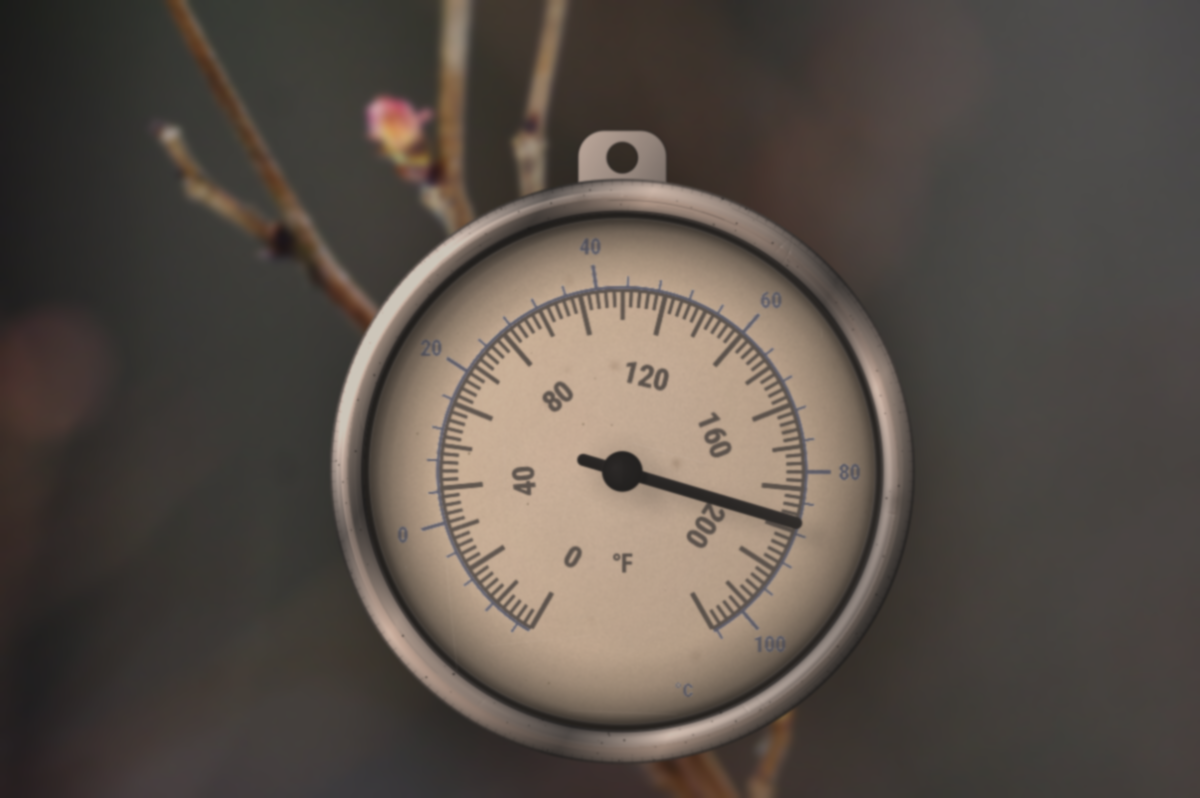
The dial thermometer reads 188 °F
